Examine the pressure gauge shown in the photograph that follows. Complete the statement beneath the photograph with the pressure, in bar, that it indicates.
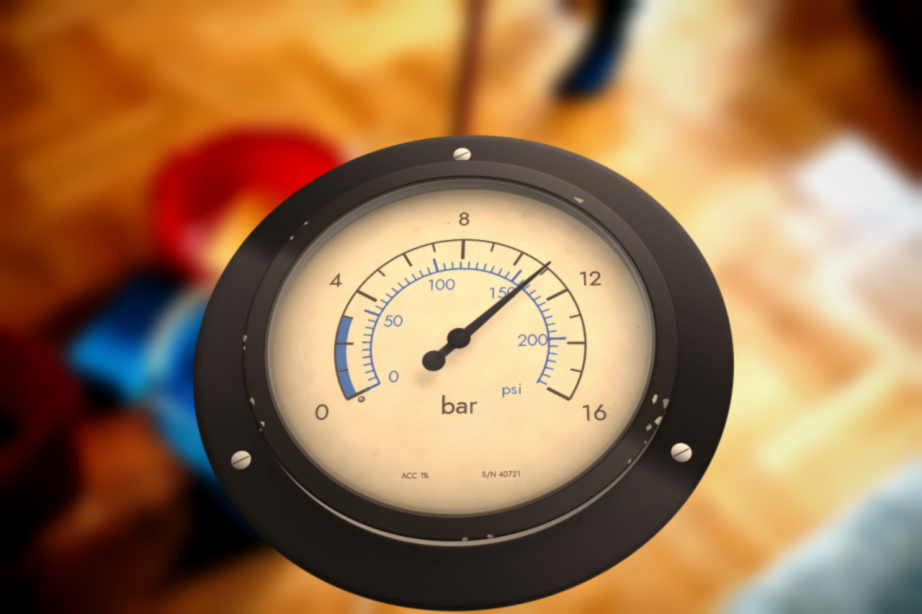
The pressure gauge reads 11 bar
